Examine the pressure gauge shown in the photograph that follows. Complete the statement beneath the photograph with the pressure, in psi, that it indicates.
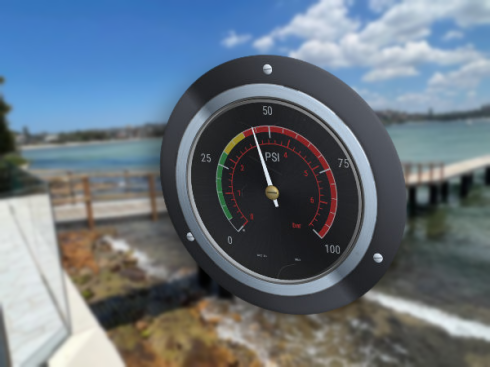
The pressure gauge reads 45 psi
